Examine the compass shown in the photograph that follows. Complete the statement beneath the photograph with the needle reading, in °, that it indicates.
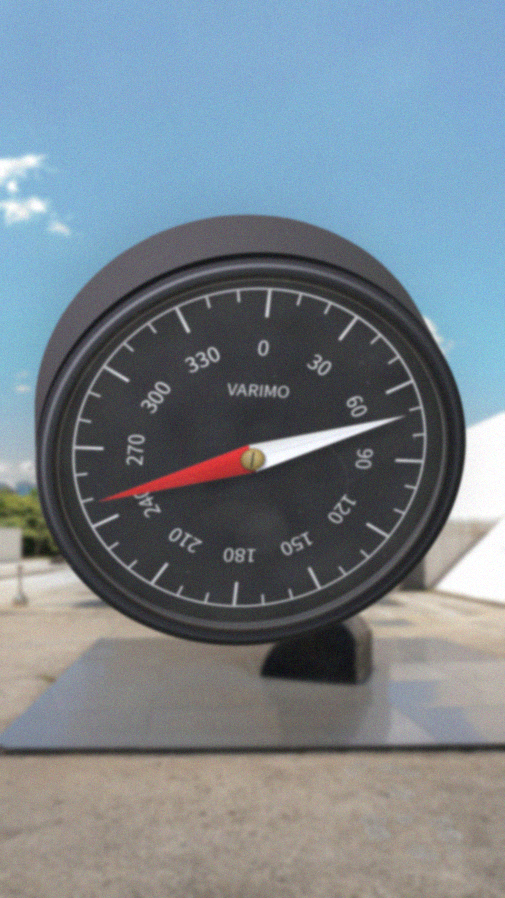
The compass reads 250 °
